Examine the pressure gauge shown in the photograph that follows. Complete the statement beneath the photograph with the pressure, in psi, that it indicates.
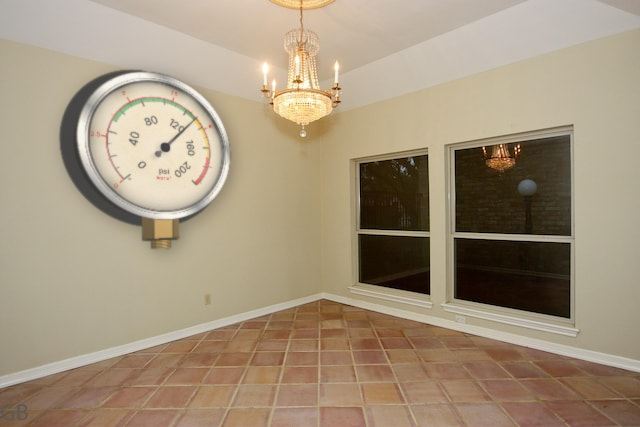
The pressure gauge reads 130 psi
